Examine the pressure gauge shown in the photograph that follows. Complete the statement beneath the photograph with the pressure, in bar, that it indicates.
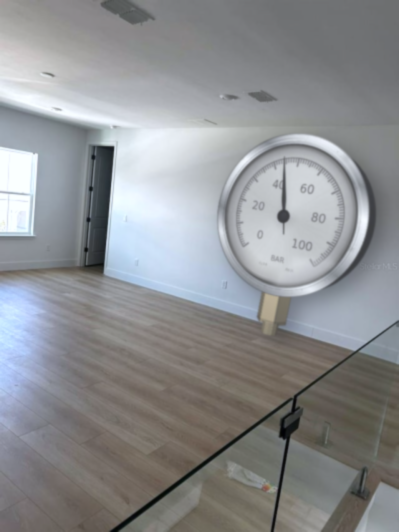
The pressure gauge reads 45 bar
